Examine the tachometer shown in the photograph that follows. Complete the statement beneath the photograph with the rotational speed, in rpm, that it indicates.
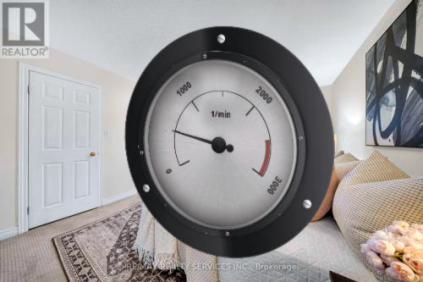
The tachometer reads 500 rpm
